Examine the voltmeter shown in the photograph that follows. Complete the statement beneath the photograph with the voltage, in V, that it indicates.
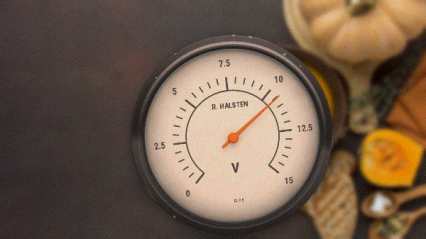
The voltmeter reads 10.5 V
